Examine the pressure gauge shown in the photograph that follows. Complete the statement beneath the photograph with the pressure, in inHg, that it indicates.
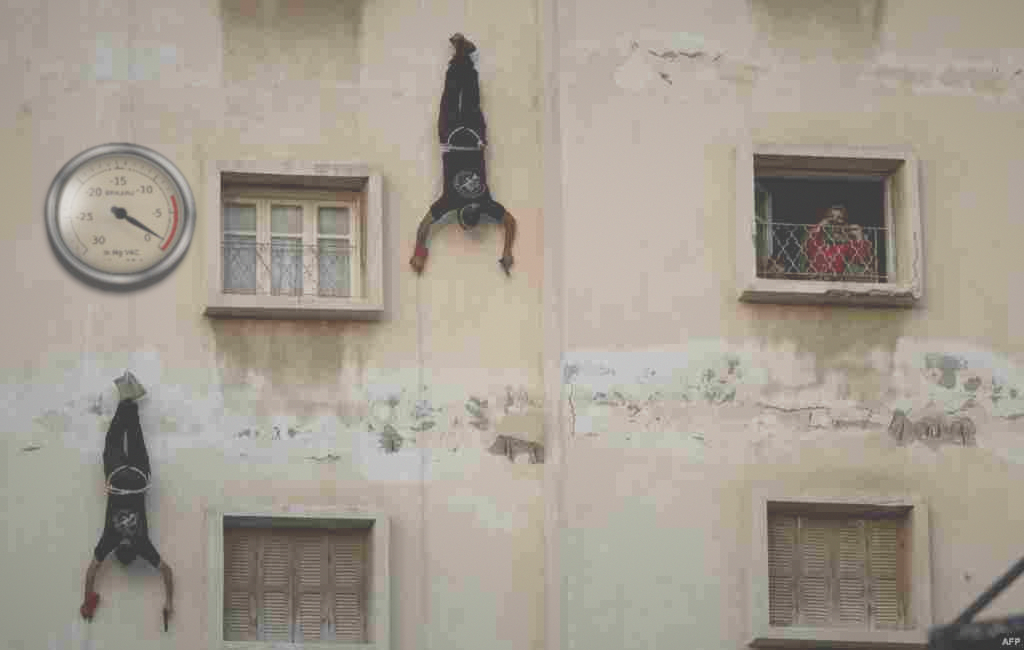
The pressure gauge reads -1 inHg
